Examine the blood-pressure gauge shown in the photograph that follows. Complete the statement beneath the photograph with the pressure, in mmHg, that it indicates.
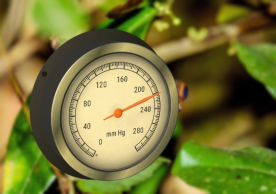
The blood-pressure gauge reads 220 mmHg
